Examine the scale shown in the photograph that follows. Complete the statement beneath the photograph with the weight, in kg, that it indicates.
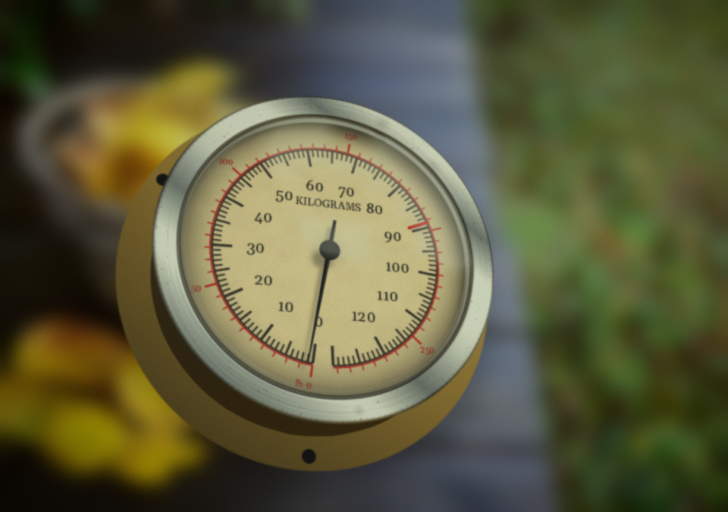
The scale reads 1 kg
